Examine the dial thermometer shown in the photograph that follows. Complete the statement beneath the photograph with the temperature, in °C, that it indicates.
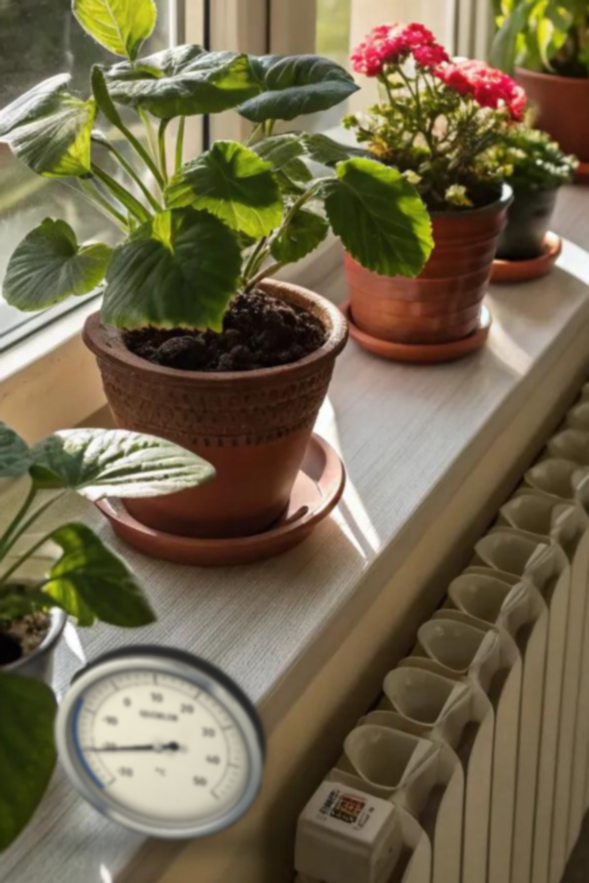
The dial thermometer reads -20 °C
